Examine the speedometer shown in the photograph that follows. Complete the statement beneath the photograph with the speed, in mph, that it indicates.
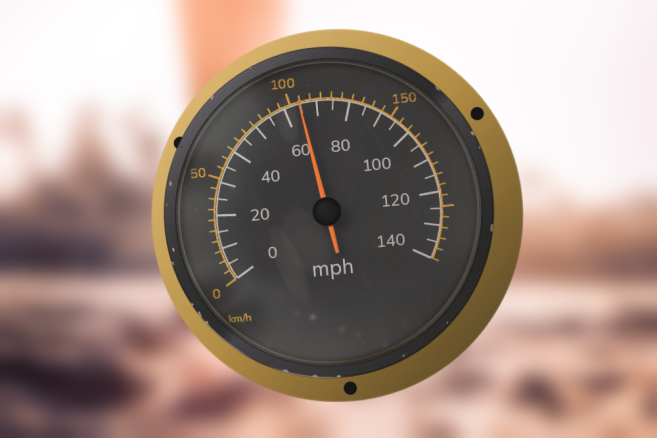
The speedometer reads 65 mph
